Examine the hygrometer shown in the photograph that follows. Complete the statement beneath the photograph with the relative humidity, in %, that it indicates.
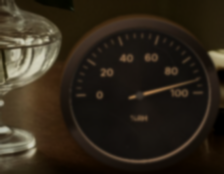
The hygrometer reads 92 %
